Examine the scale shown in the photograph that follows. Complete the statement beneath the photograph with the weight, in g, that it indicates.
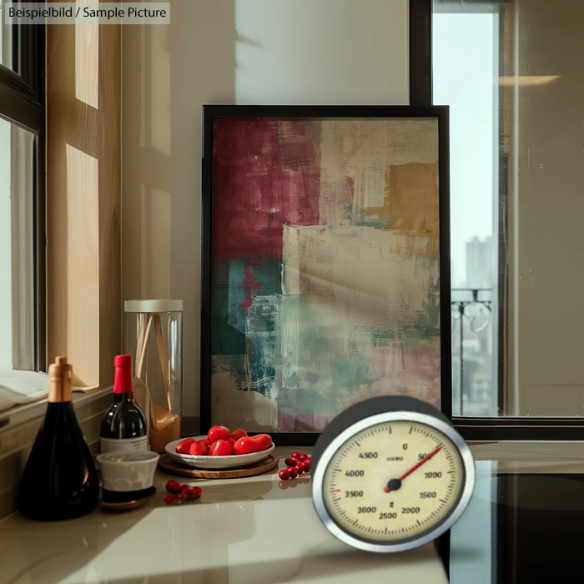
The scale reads 500 g
